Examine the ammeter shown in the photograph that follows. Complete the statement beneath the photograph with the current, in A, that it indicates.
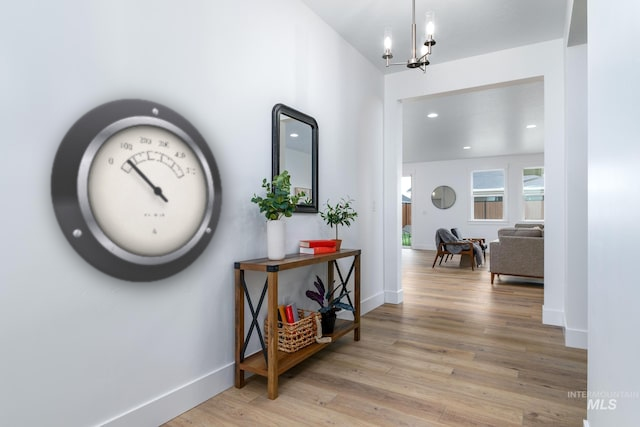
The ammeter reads 50 A
